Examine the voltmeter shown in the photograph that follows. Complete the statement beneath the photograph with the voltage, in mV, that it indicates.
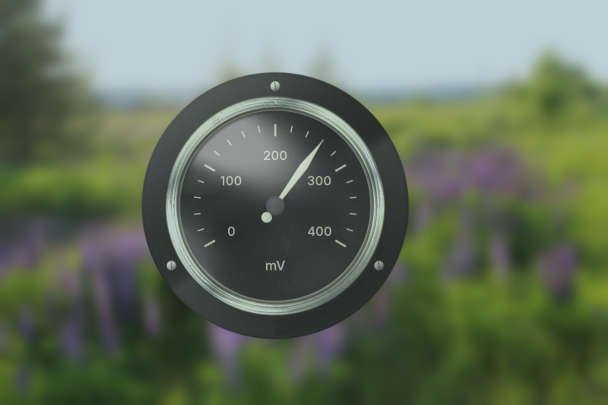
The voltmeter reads 260 mV
